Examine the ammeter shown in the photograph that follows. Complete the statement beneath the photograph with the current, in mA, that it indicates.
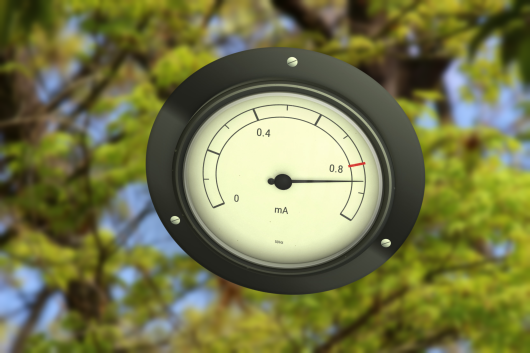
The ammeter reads 0.85 mA
